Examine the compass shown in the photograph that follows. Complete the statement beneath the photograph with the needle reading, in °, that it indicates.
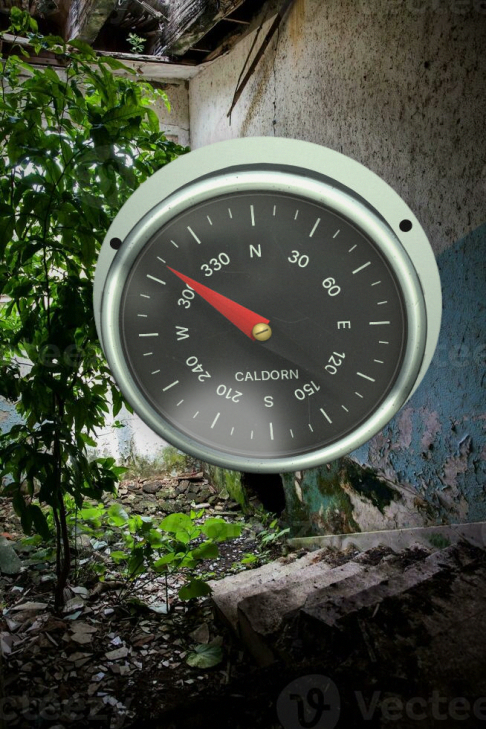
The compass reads 310 °
